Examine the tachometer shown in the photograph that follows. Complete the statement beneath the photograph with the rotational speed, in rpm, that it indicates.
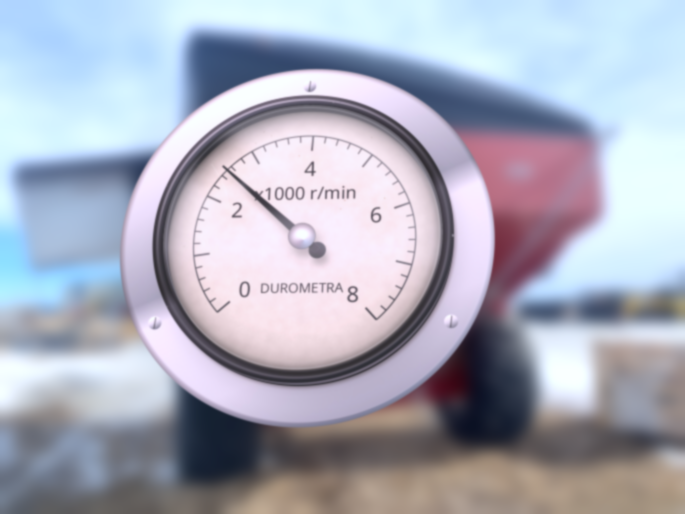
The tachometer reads 2500 rpm
